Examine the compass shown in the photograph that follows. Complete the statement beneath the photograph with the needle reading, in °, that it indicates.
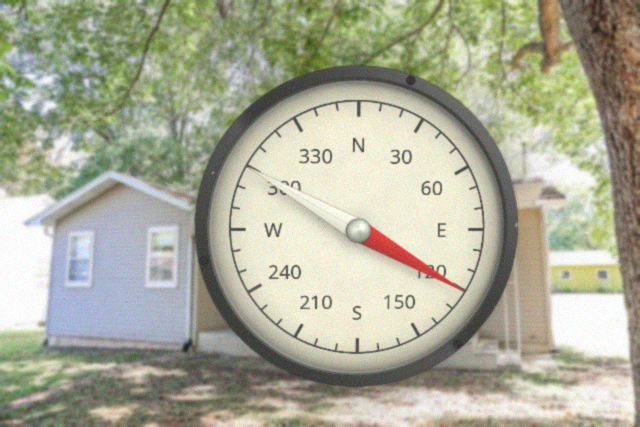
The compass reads 120 °
